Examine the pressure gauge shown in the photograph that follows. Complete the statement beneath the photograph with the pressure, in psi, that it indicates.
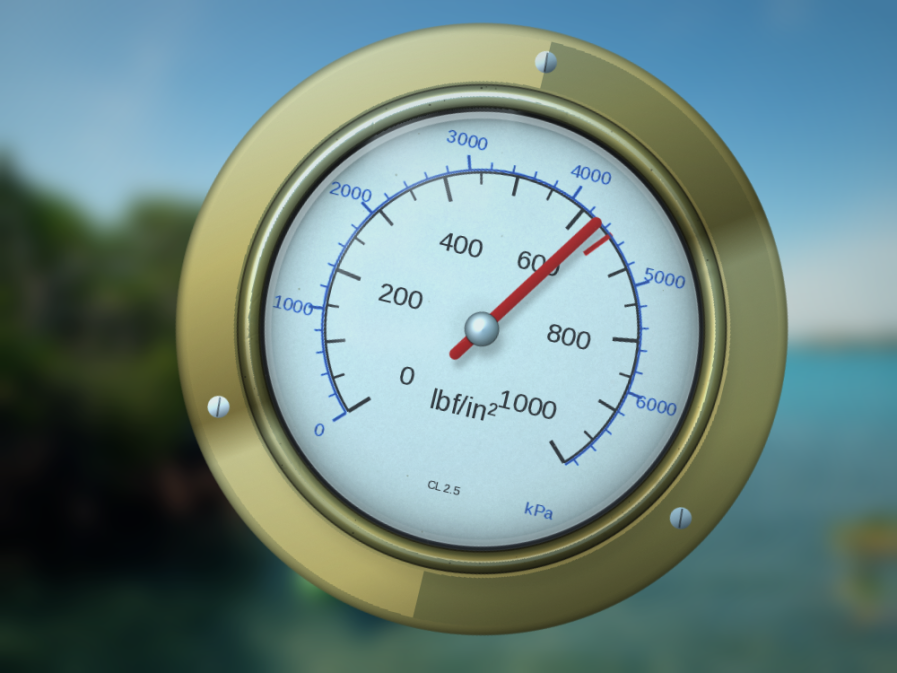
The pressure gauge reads 625 psi
